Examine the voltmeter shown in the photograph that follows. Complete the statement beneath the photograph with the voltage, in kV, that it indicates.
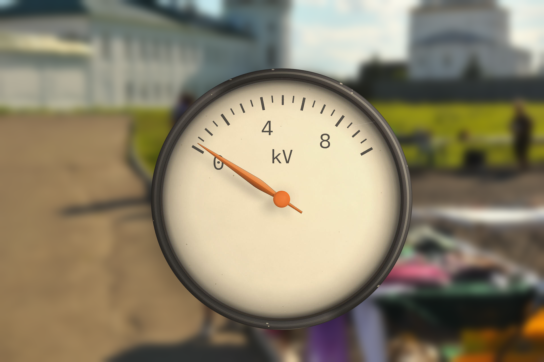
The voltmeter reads 0.25 kV
